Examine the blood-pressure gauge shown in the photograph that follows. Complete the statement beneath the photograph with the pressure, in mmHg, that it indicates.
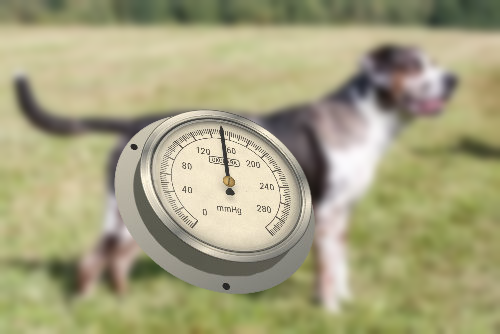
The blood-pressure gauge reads 150 mmHg
